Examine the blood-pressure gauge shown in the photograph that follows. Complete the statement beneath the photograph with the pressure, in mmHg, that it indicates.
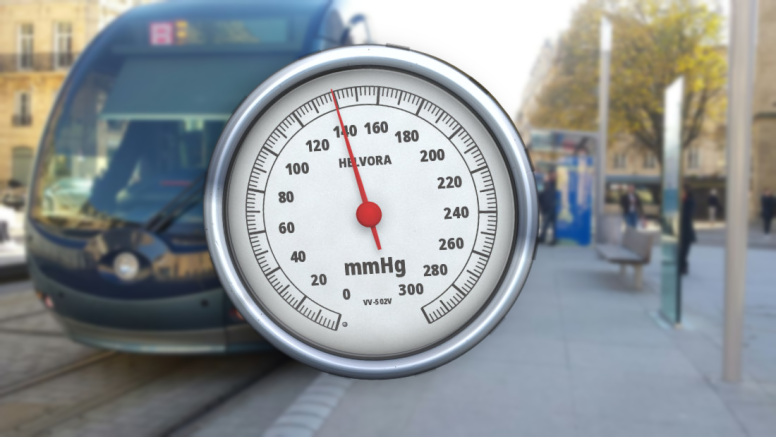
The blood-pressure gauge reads 140 mmHg
